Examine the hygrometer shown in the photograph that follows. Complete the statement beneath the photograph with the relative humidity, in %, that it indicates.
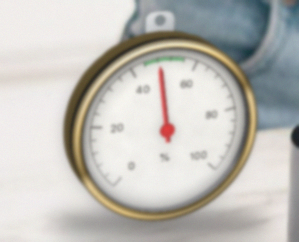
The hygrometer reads 48 %
